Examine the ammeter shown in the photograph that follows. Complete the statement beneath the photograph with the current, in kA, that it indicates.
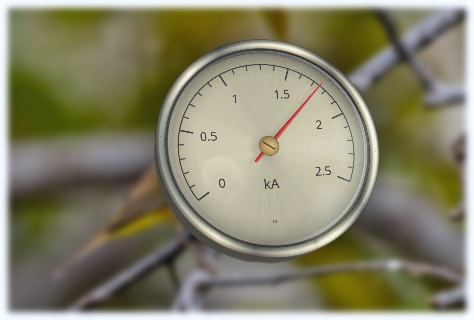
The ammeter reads 1.75 kA
